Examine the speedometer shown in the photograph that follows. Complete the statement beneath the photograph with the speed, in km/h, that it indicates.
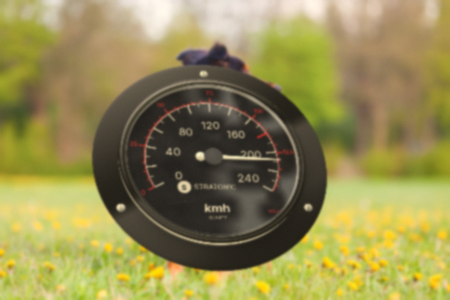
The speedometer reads 210 km/h
